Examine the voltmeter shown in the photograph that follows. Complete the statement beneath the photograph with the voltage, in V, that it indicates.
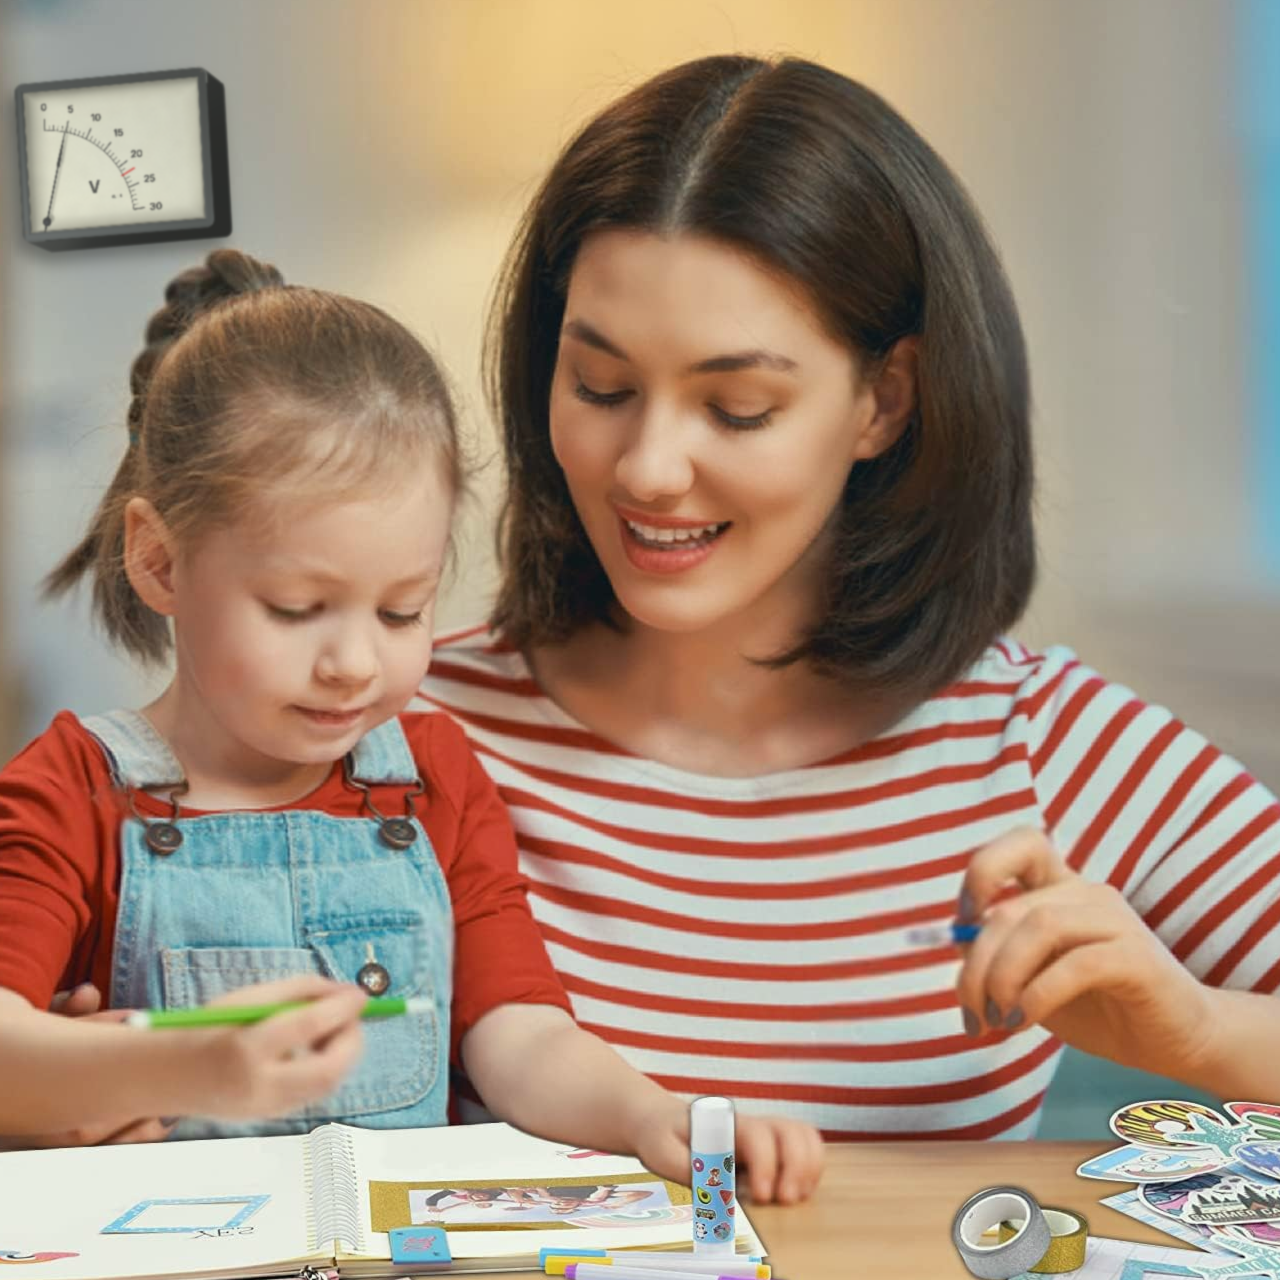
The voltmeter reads 5 V
